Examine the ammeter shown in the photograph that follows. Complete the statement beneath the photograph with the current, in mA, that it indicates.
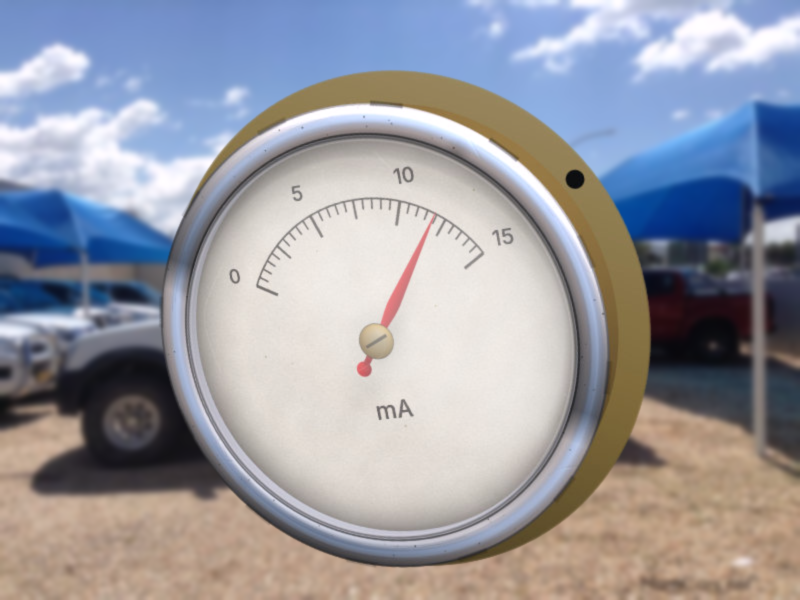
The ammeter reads 12 mA
